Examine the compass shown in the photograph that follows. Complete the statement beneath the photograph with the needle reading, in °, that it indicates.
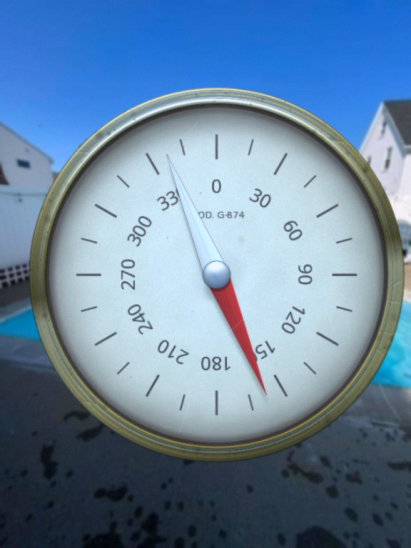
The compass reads 157.5 °
